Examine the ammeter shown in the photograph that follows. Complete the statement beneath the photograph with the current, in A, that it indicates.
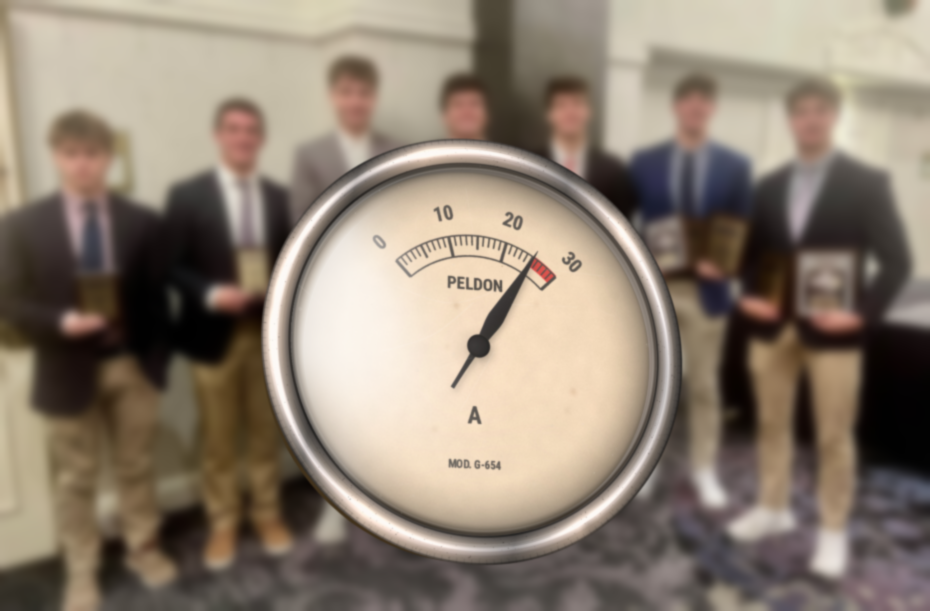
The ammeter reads 25 A
